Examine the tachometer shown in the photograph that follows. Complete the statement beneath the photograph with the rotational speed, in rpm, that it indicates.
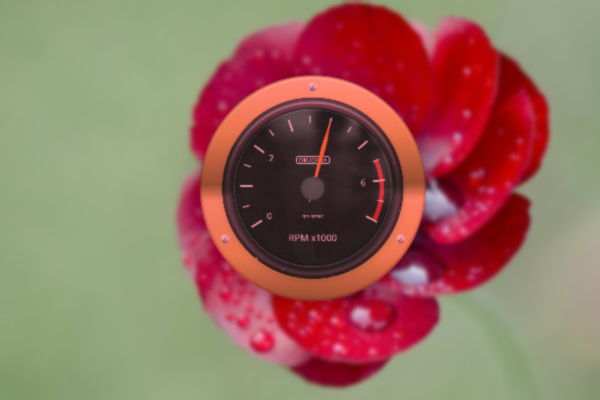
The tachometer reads 4000 rpm
